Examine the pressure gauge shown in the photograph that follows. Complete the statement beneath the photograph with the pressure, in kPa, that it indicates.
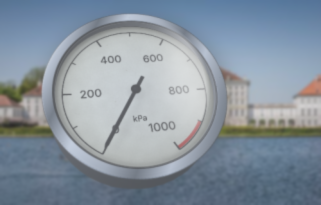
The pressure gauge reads 0 kPa
